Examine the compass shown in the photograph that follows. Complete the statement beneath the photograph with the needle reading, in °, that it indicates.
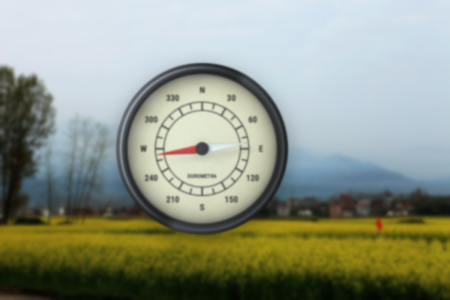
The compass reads 262.5 °
